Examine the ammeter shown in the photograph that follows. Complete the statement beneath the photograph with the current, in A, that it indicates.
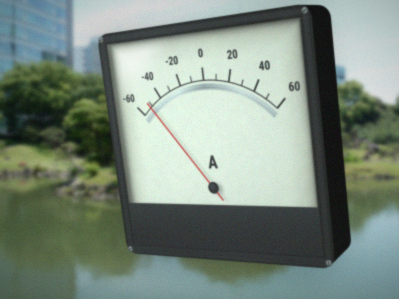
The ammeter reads -50 A
